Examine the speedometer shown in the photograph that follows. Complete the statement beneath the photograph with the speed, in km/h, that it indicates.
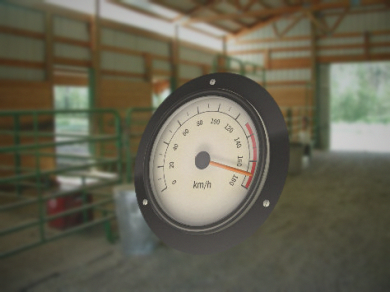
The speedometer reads 170 km/h
